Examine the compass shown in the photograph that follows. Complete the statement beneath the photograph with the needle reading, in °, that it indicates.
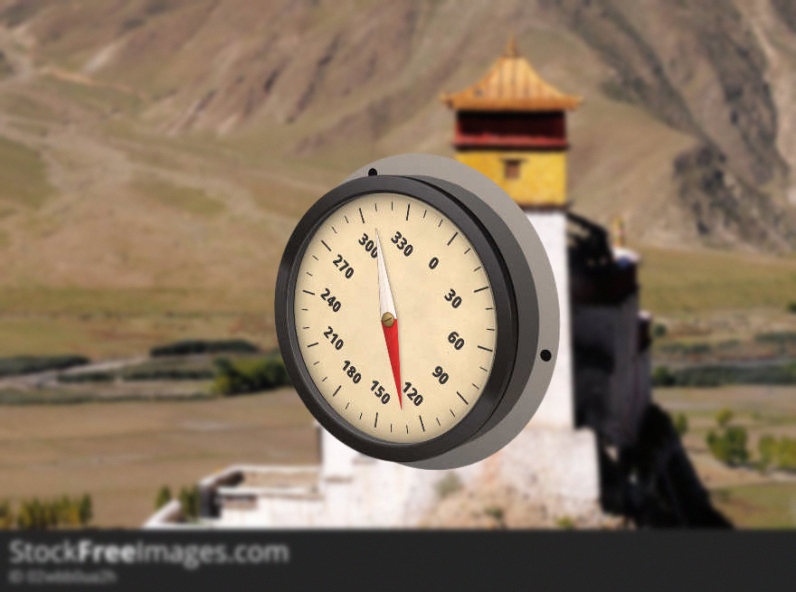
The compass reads 130 °
